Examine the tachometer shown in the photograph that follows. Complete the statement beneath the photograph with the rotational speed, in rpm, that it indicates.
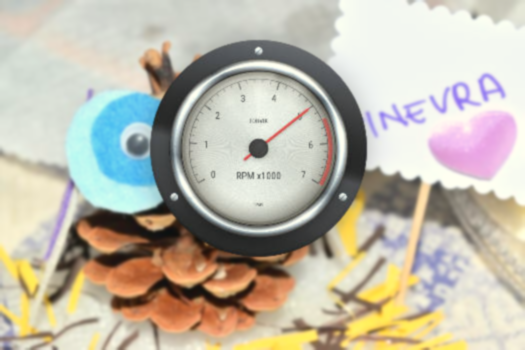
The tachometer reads 5000 rpm
